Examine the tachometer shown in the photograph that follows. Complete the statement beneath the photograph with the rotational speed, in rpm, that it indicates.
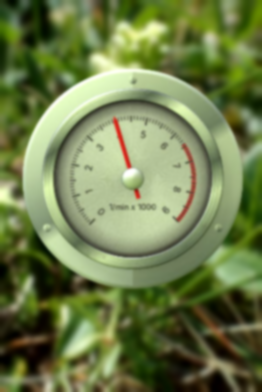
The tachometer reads 4000 rpm
